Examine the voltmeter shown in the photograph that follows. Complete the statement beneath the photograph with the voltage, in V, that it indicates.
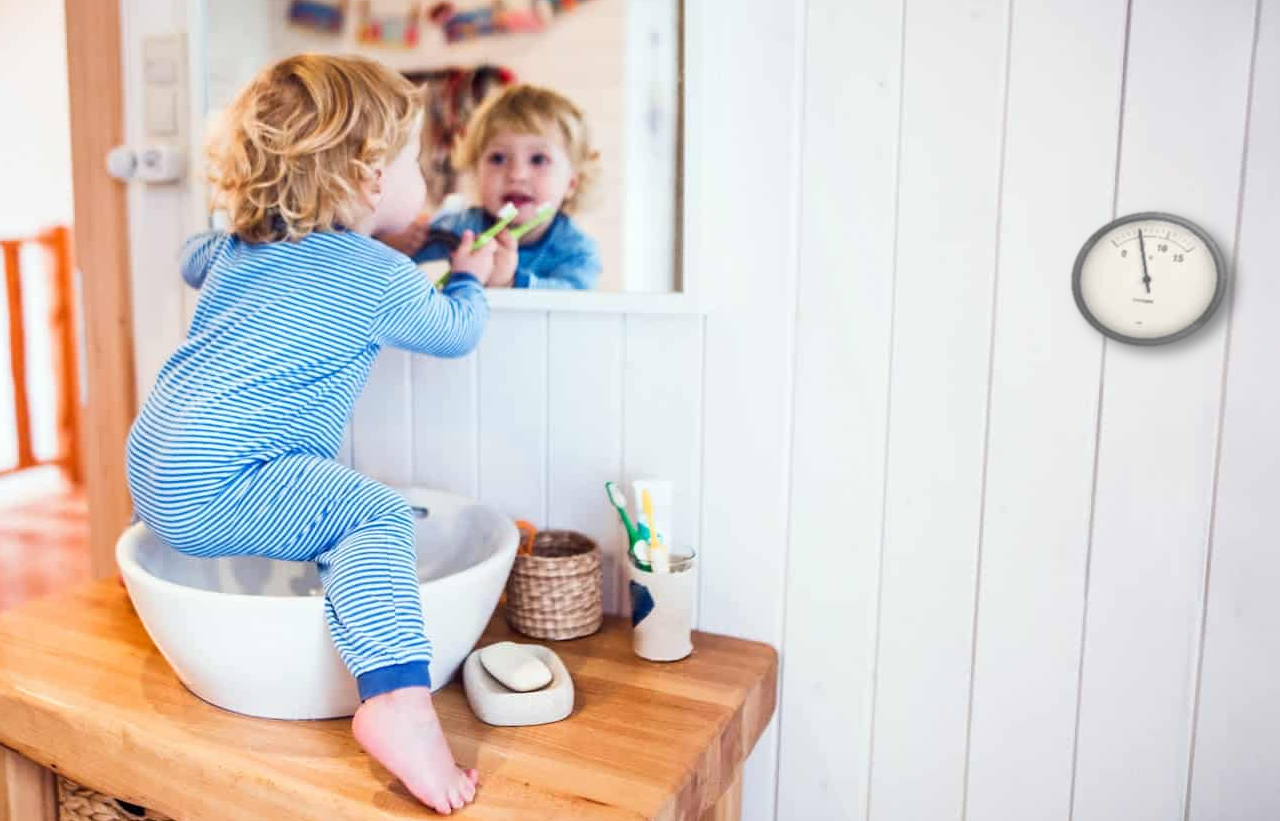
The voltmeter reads 5 V
